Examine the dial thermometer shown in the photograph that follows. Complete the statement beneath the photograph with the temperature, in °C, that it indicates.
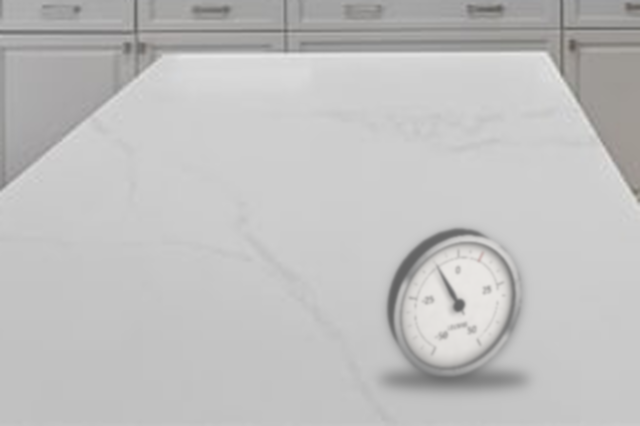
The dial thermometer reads -10 °C
